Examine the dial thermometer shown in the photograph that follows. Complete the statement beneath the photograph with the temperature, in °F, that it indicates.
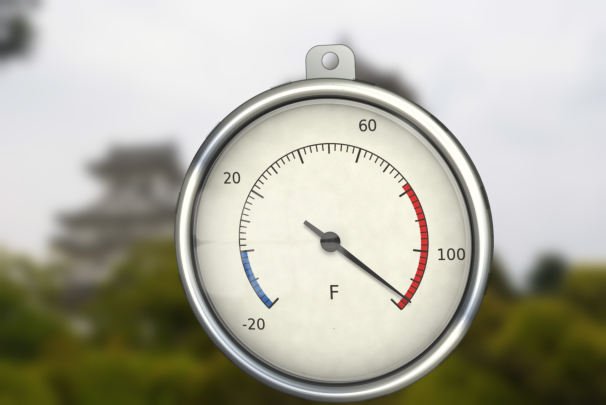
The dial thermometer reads 116 °F
